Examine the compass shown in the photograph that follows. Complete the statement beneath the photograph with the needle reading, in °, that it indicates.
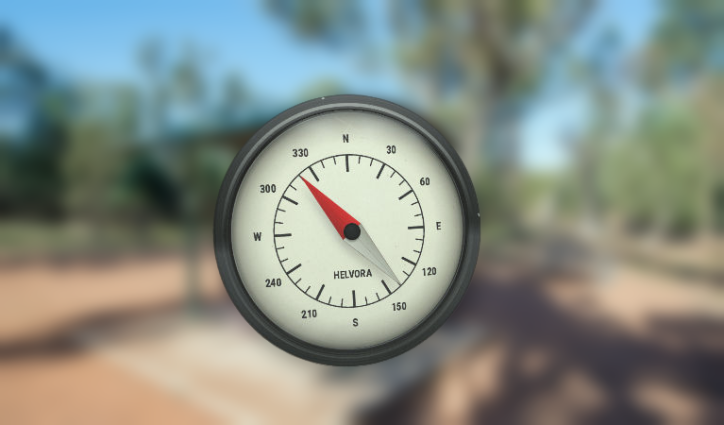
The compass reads 320 °
